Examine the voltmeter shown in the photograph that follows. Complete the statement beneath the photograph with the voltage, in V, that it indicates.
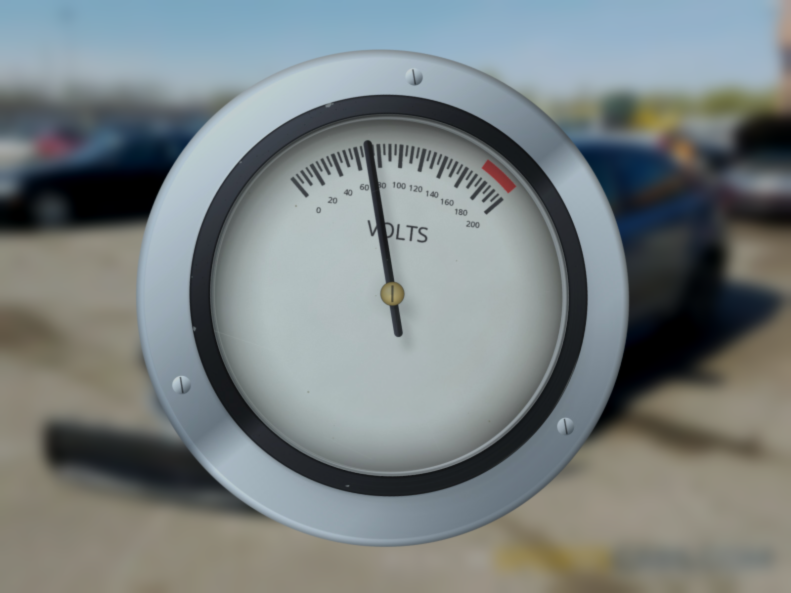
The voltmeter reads 70 V
